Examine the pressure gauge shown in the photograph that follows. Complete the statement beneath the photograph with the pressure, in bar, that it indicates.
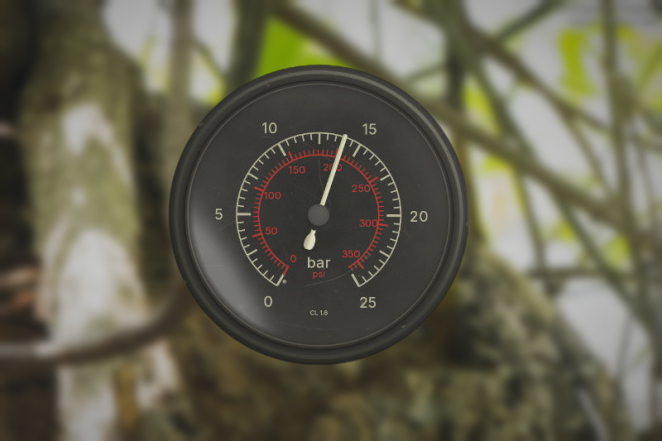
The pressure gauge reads 14 bar
